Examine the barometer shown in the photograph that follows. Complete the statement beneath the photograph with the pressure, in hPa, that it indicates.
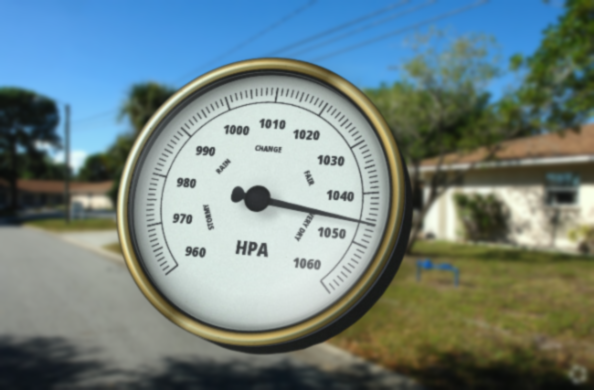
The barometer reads 1046 hPa
